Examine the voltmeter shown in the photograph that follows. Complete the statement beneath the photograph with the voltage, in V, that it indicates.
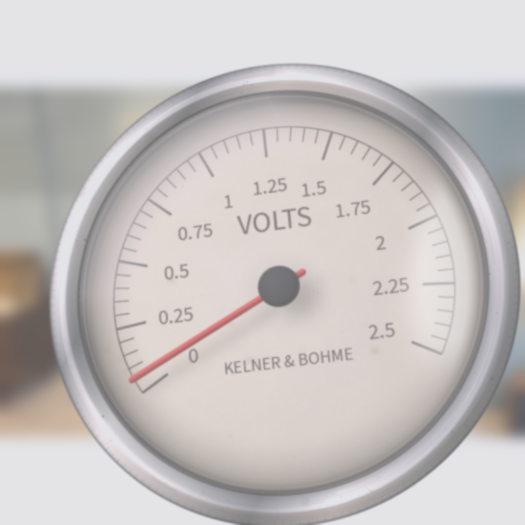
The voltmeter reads 0.05 V
